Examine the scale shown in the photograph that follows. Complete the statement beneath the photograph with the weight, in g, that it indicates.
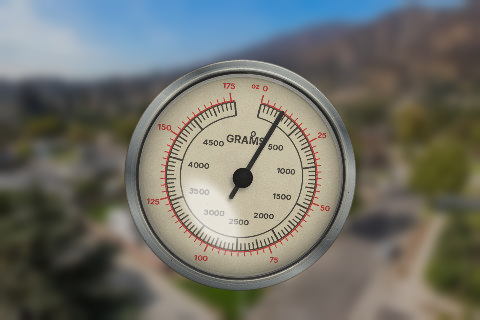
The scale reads 250 g
